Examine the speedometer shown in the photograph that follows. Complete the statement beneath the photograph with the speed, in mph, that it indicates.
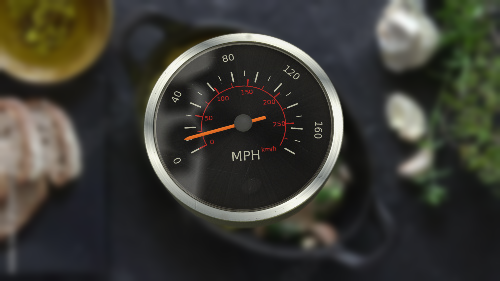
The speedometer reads 10 mph
